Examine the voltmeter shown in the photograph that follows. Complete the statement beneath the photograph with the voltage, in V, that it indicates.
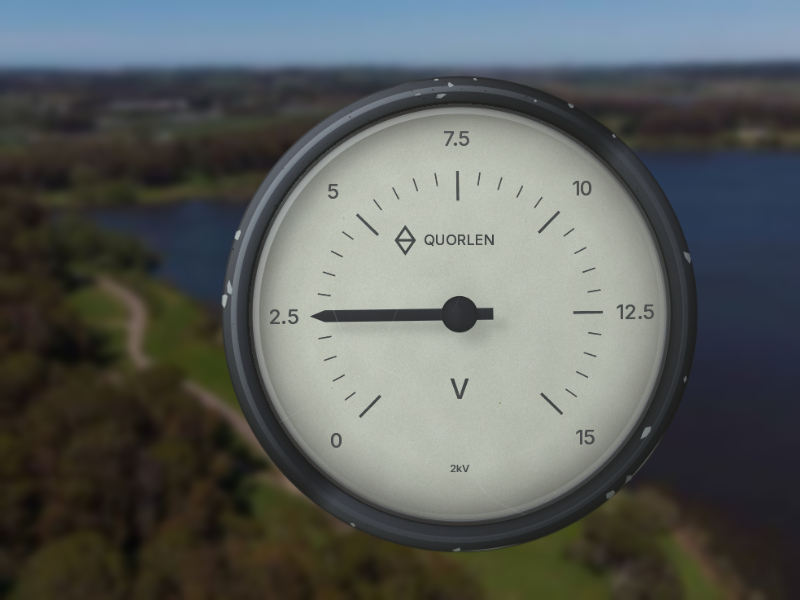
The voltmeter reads 2.5 V
